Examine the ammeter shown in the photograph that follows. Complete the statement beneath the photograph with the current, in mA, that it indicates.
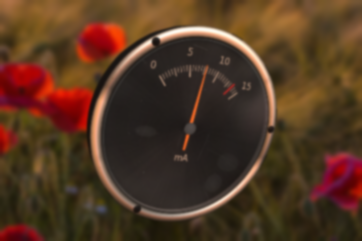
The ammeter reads 7.5 mA
